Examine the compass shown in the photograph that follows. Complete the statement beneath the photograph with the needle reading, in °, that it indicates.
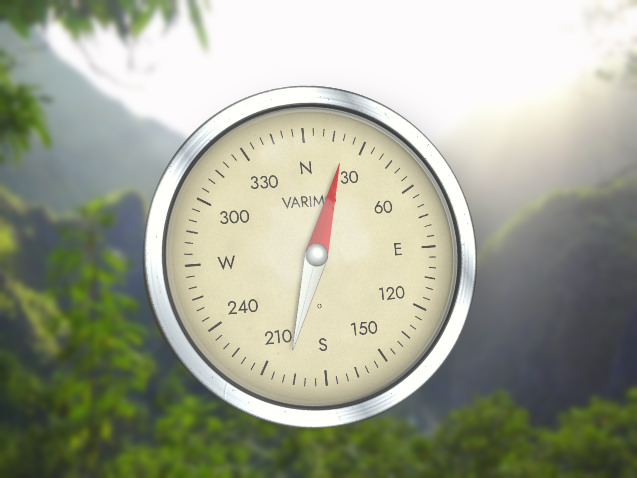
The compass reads 20 °
